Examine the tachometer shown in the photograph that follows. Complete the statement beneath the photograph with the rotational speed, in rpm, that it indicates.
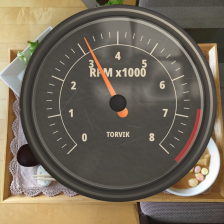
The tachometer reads 3200 rpm
